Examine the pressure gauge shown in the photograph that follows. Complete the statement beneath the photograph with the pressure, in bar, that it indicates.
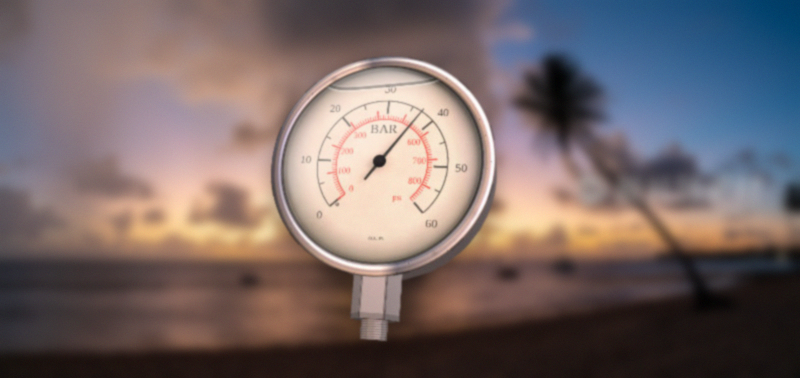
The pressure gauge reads 37.5 bar
